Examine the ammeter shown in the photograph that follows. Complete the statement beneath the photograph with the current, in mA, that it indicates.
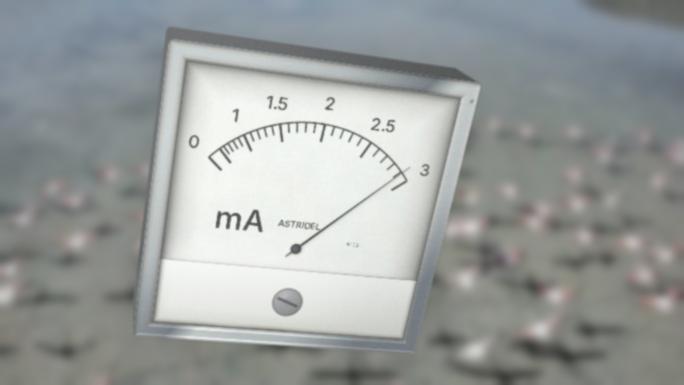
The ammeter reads 2.9 mA
